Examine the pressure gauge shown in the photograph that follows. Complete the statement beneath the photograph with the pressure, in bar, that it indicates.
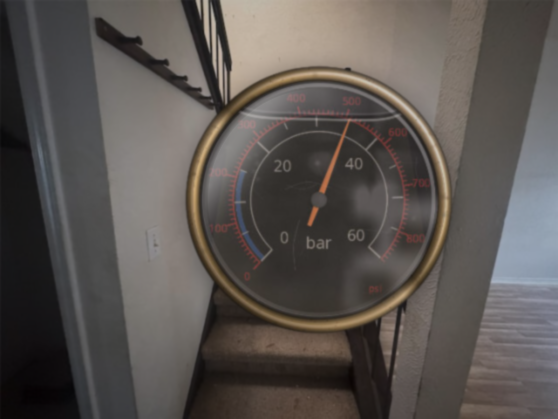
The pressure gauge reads 35 bar
